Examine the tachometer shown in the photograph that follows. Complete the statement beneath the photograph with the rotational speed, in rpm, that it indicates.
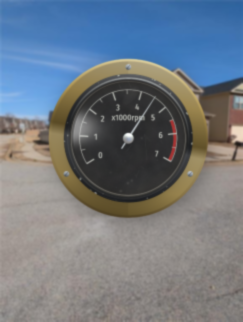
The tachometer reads 4500 rpm
